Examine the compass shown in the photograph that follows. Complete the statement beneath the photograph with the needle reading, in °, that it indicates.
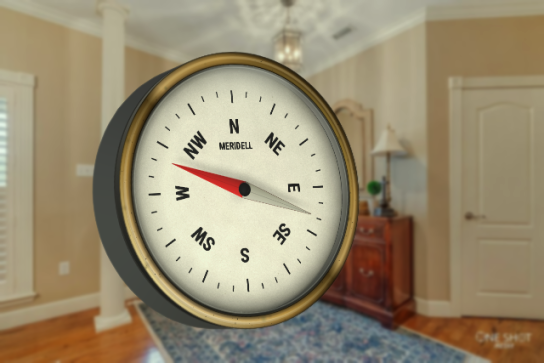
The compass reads 290 °
